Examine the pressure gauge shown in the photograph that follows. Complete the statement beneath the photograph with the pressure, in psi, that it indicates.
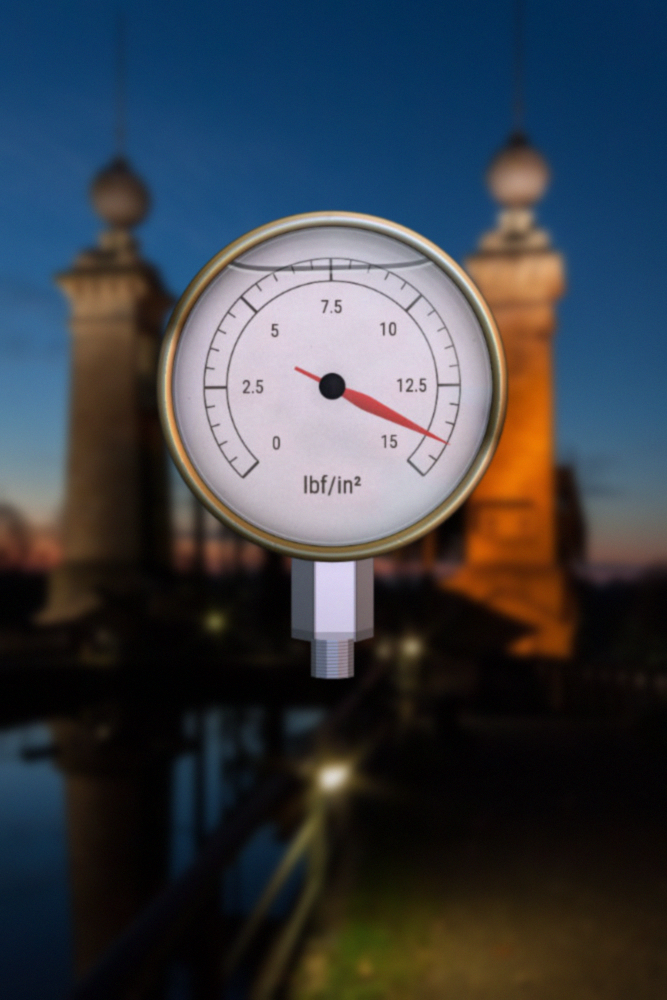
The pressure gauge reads 14 psi
